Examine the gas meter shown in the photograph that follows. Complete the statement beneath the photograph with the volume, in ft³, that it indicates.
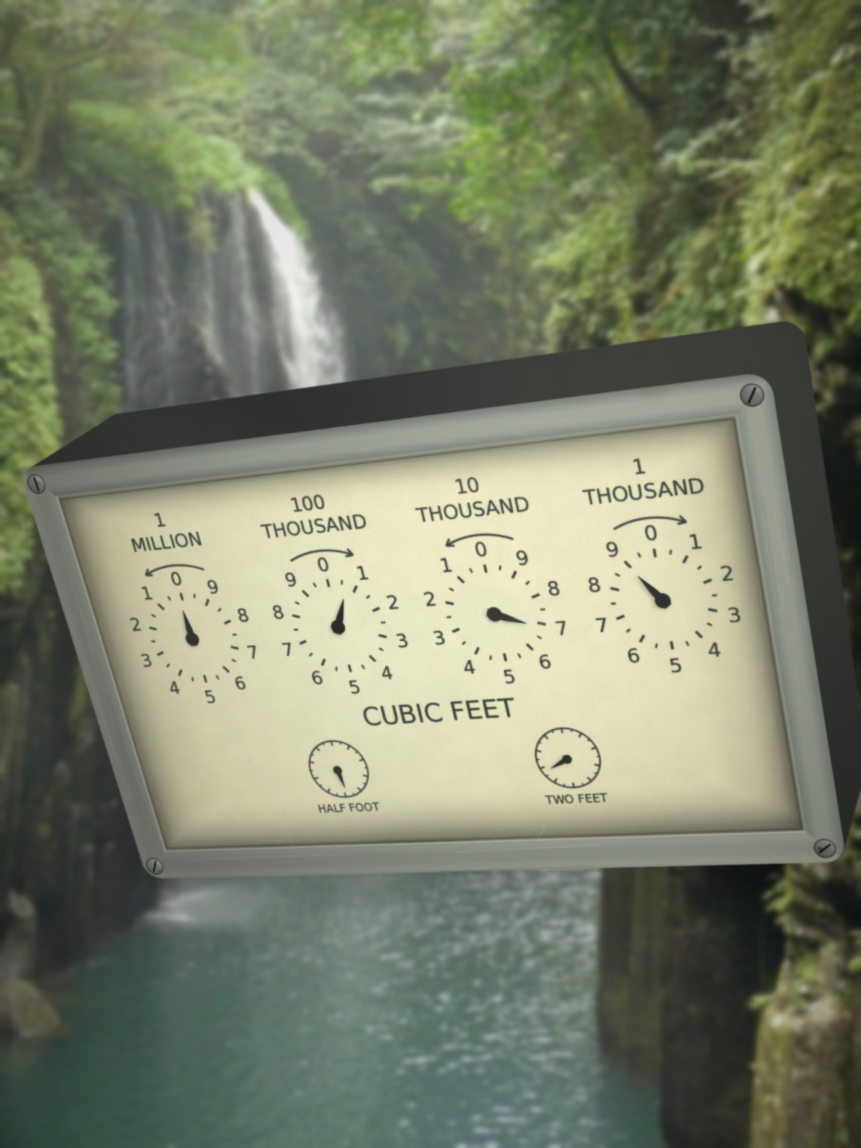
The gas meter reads 6900 ft³
